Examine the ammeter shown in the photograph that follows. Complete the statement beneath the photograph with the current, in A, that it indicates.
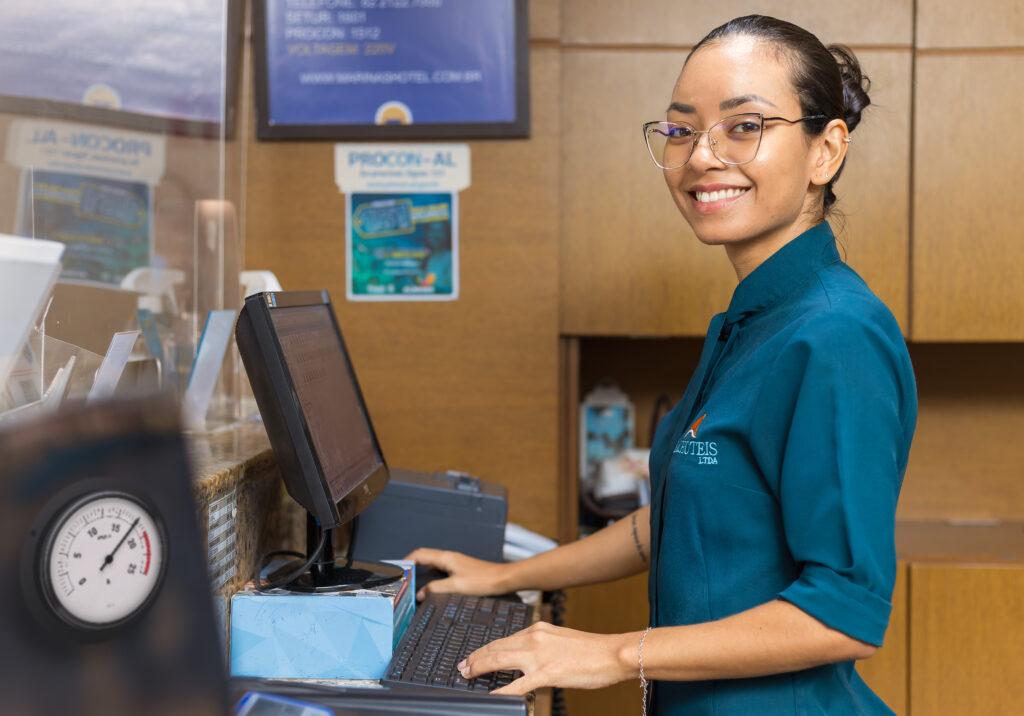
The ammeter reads 17.5 A
